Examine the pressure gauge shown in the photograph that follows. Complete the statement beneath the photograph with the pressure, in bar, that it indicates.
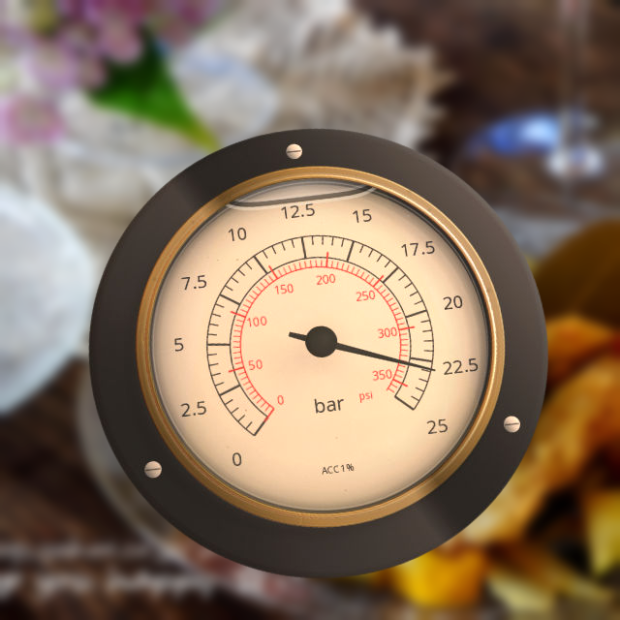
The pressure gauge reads 23 bar
